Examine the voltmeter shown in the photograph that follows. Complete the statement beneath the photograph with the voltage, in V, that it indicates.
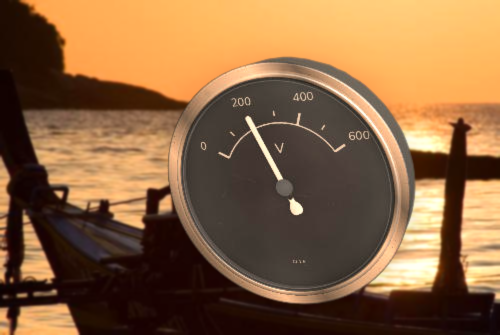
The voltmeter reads 200 V
